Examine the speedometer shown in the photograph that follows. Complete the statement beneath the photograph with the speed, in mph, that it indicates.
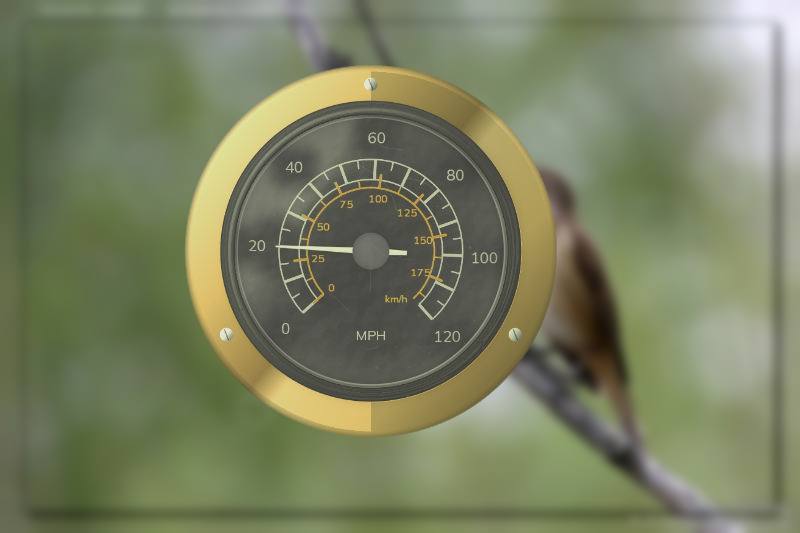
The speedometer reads 20 mph
